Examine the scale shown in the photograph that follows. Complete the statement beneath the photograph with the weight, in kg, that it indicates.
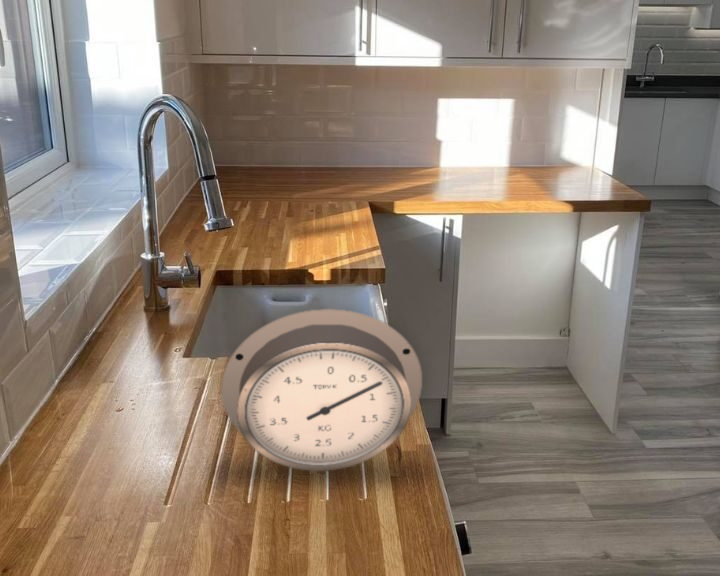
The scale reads 0.75 kg
